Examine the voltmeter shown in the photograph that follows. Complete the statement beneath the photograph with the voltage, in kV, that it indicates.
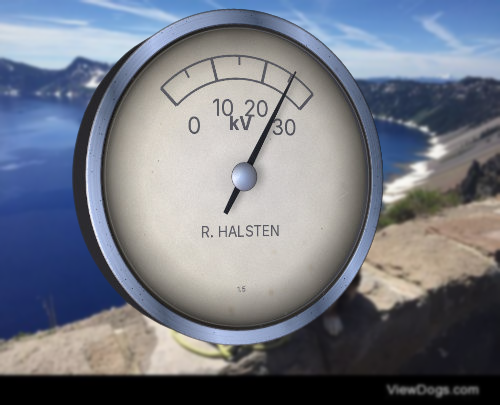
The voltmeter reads 25 kV
